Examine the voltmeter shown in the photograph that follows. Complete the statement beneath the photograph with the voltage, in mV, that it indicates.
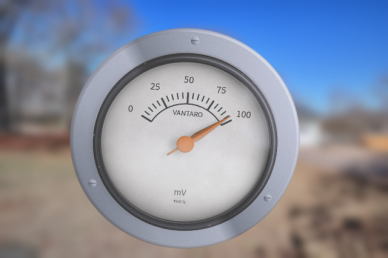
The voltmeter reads 95 mV
